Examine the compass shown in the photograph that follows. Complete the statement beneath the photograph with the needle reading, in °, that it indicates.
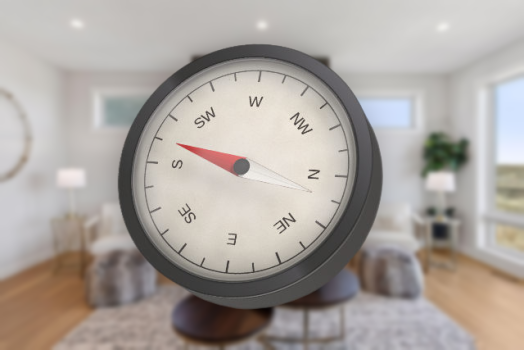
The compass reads 195 °
